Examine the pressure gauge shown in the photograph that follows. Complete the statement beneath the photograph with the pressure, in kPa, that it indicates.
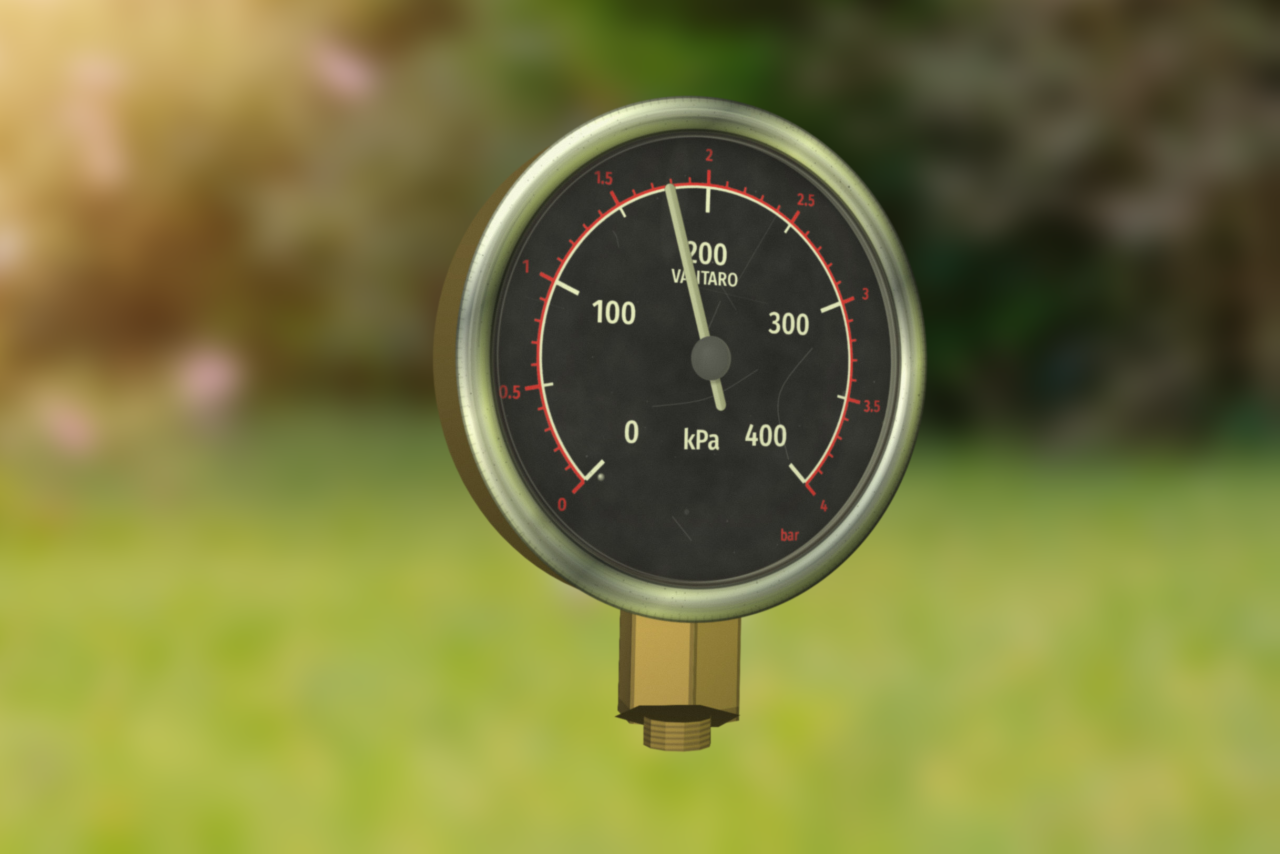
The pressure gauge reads 175 kPa
